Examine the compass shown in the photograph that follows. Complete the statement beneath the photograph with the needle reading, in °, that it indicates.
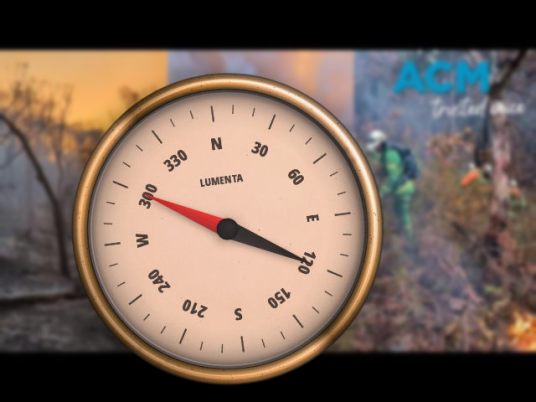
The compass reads 300 °
